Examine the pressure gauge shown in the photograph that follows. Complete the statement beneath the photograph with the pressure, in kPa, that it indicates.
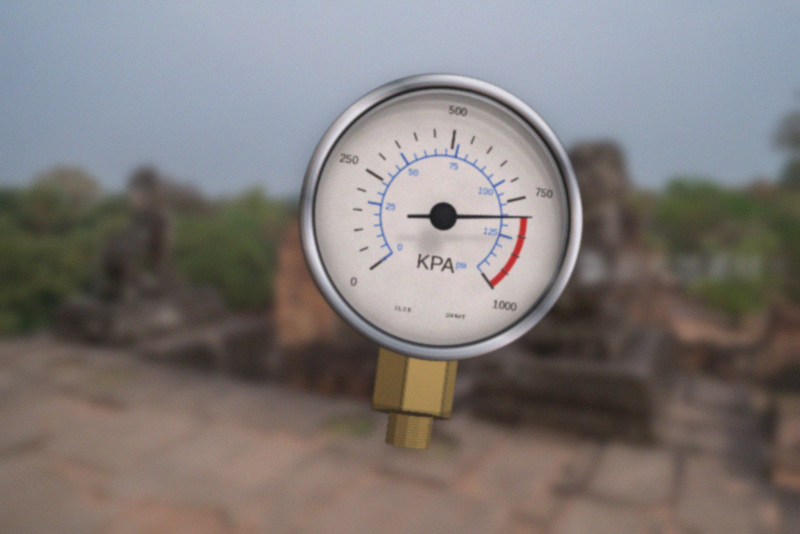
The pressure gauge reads 800 kPa
